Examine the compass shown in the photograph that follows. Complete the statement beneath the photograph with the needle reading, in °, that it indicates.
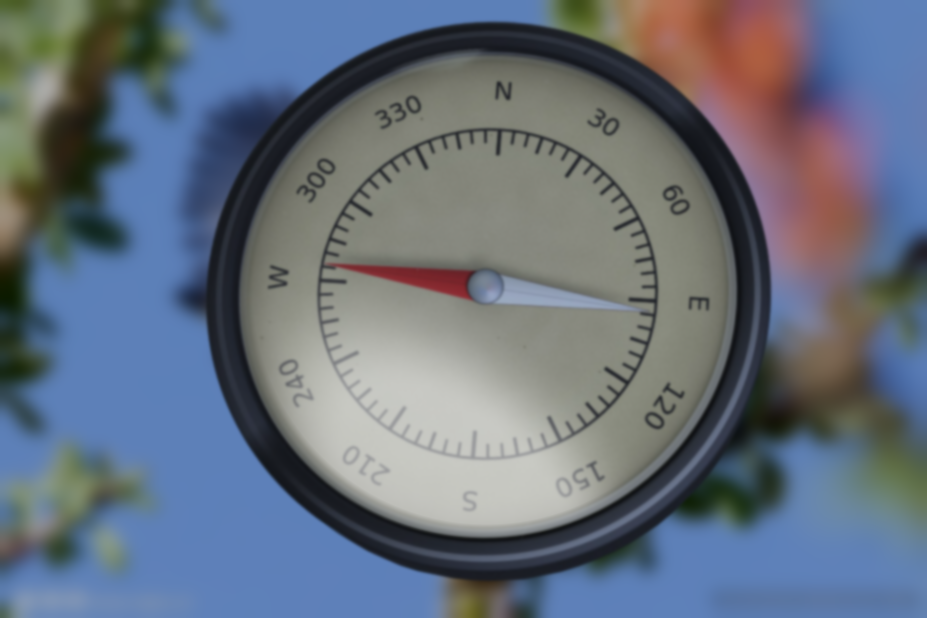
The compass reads 275 °
